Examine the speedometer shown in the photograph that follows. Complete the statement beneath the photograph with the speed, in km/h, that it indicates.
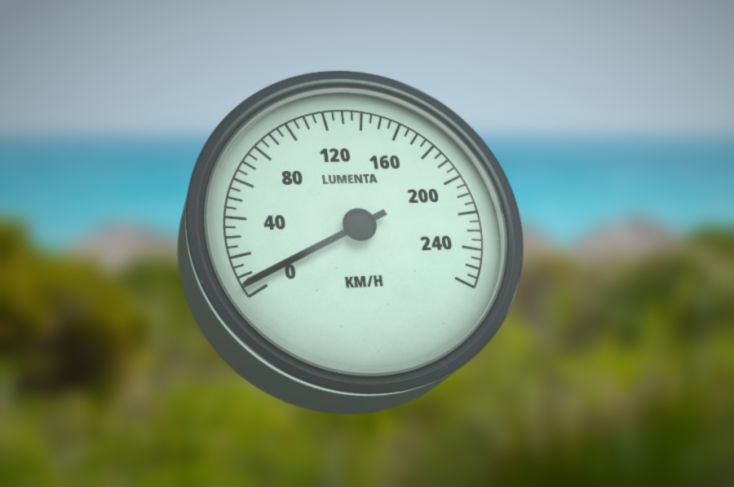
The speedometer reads 5 km/h
